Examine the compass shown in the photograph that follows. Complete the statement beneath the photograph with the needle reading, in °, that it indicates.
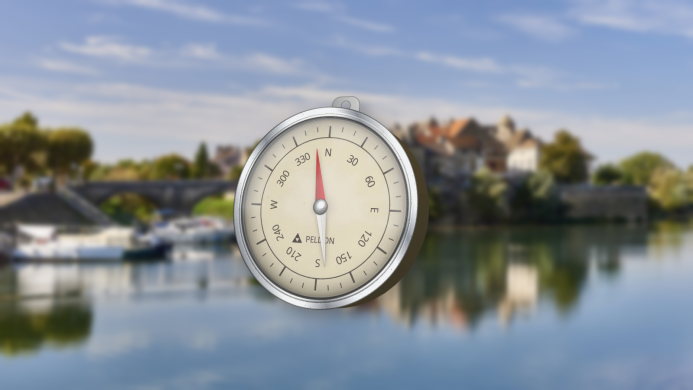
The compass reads 350 °
